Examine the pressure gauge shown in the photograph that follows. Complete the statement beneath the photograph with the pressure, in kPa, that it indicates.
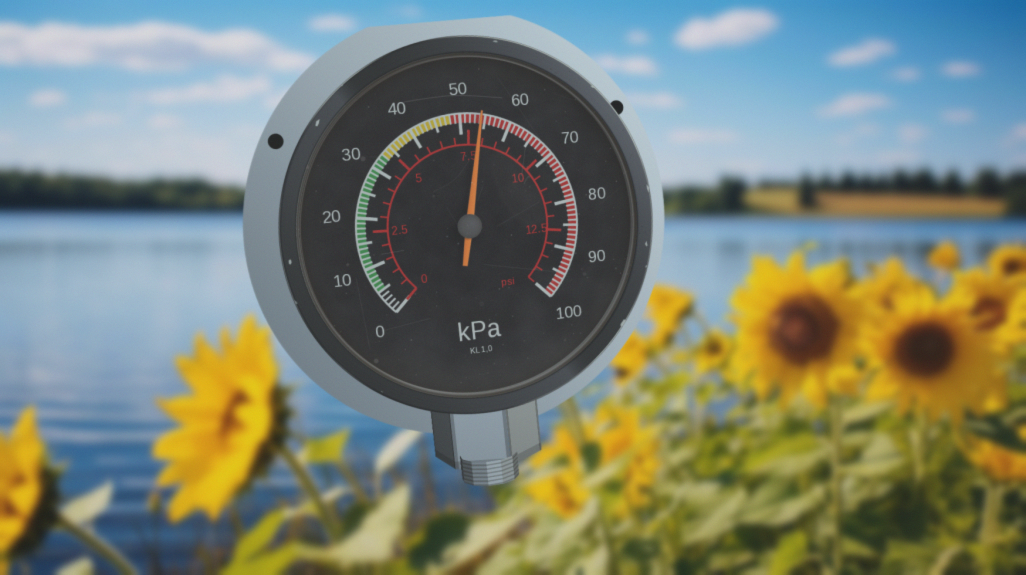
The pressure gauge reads 54 kPa
